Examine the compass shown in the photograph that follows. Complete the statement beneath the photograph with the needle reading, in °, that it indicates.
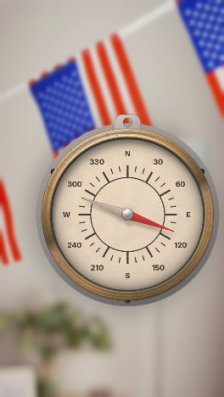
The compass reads 110 °
